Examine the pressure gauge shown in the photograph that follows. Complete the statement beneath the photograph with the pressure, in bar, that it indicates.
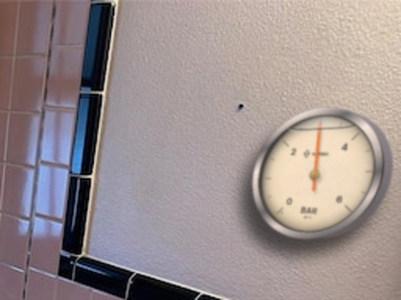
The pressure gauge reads 3 bar
